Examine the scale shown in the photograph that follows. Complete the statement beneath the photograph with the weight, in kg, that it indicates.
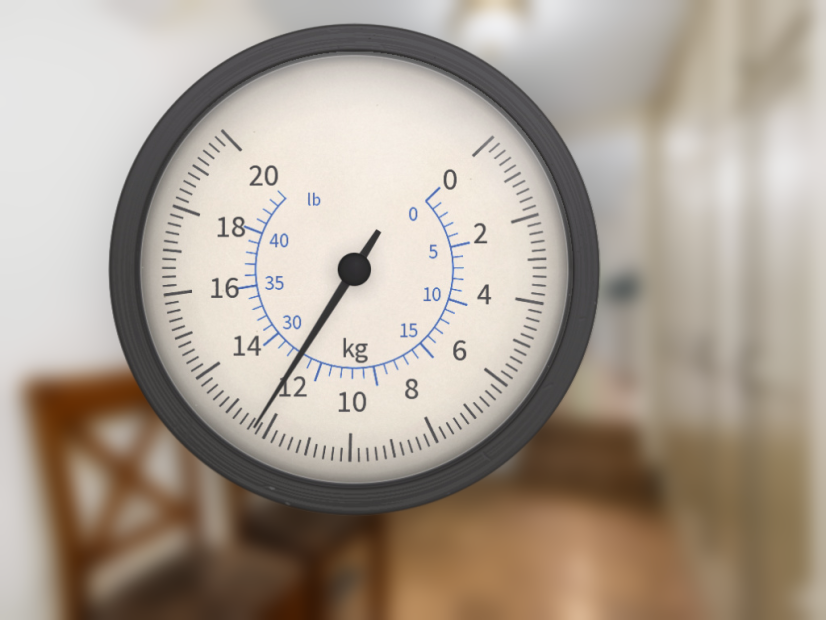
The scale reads 12.3 kg
